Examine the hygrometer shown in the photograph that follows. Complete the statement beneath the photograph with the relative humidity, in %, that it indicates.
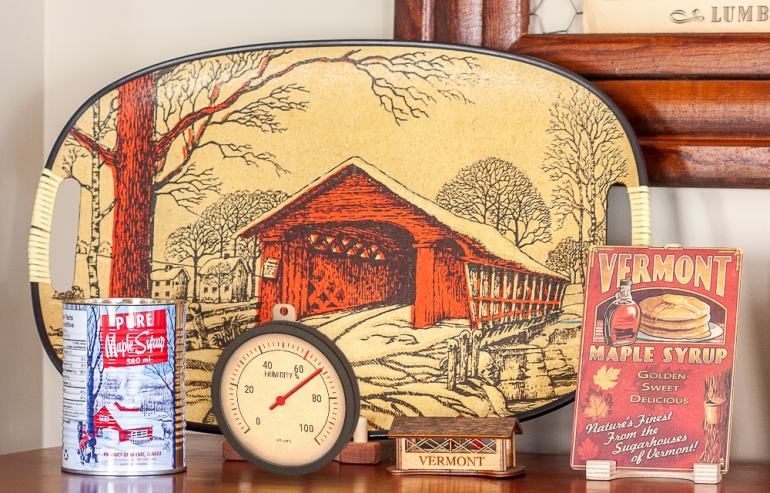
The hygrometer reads 68 %
